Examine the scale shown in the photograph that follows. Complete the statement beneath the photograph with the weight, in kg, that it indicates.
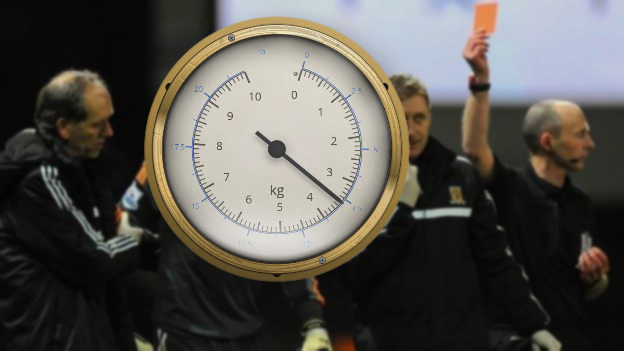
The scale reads 3.5 kg
